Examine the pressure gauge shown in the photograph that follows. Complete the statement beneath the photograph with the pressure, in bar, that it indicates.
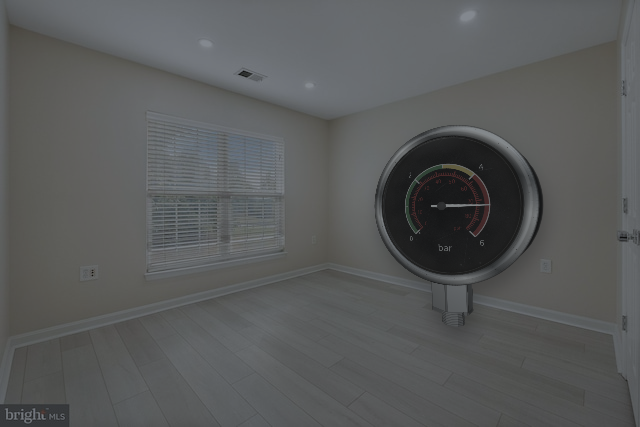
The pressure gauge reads 5 bar
